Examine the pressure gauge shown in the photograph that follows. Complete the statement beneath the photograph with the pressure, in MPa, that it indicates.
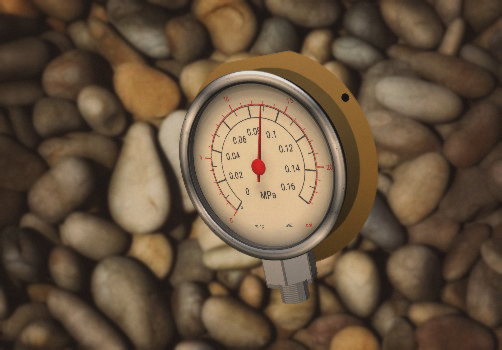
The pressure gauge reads 0.09 MPa
